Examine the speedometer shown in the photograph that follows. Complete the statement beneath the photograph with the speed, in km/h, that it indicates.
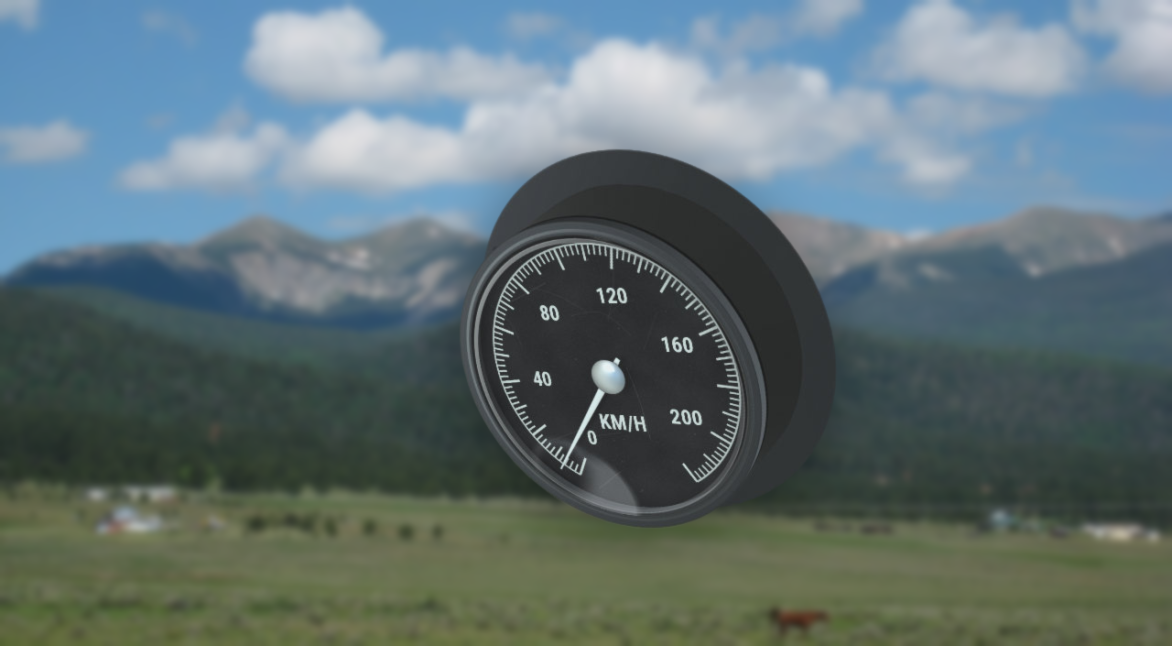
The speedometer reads 6 km/h
